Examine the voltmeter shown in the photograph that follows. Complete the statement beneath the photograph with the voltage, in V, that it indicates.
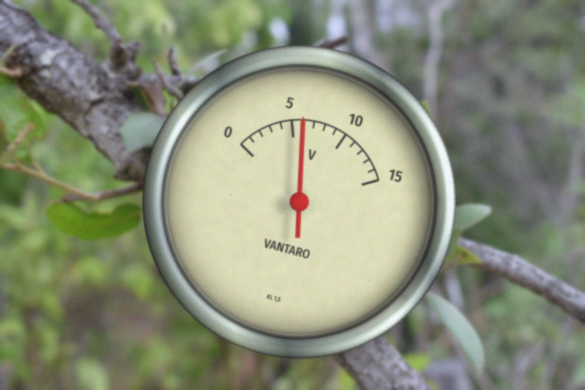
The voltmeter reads 6 V
